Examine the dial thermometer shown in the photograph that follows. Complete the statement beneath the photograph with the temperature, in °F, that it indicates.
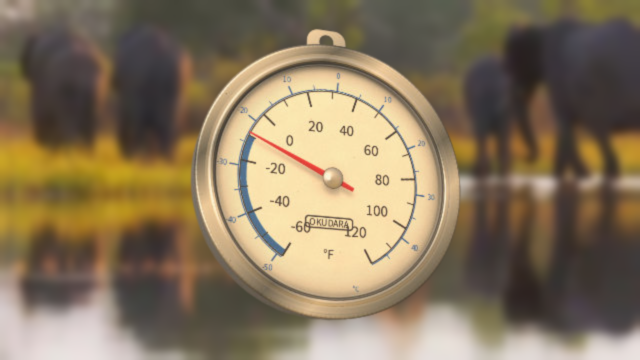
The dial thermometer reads -10 °F
